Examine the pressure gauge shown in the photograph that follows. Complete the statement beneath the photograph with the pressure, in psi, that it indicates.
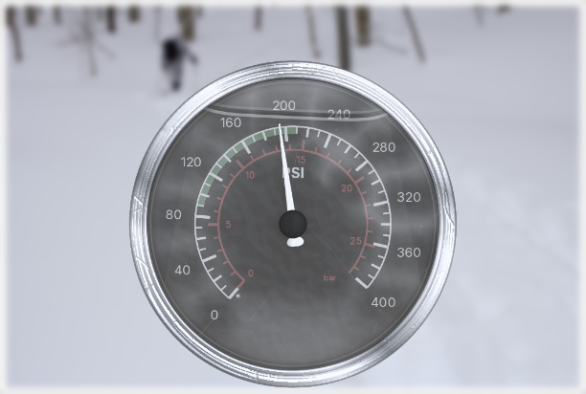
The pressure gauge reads 195 psi
